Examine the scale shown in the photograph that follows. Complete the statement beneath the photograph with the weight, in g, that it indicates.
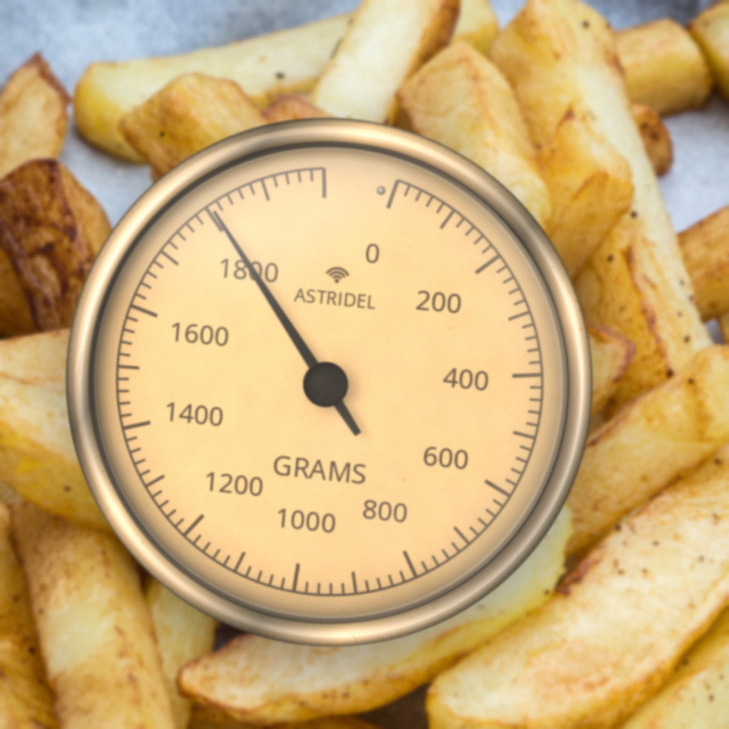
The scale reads 1810 g
